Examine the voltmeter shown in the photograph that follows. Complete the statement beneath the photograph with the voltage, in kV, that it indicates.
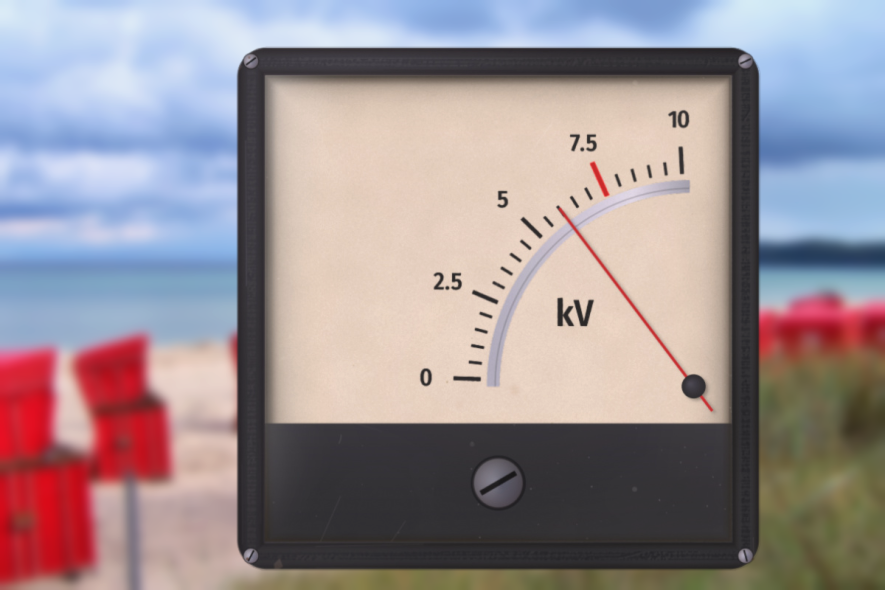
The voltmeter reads 6 kV
